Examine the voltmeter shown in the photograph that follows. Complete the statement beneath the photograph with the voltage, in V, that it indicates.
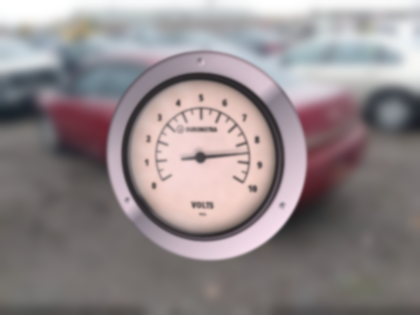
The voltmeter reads 8.5 V
